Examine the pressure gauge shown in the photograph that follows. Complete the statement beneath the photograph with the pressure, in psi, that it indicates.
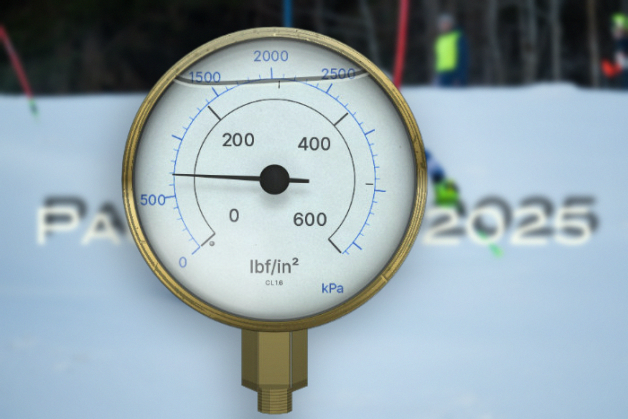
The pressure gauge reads 100 psi
